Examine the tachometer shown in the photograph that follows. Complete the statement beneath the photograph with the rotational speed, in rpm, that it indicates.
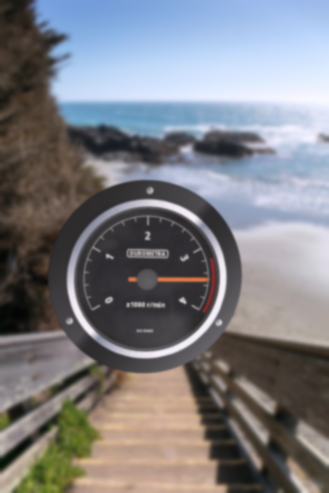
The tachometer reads 3500 rpm
